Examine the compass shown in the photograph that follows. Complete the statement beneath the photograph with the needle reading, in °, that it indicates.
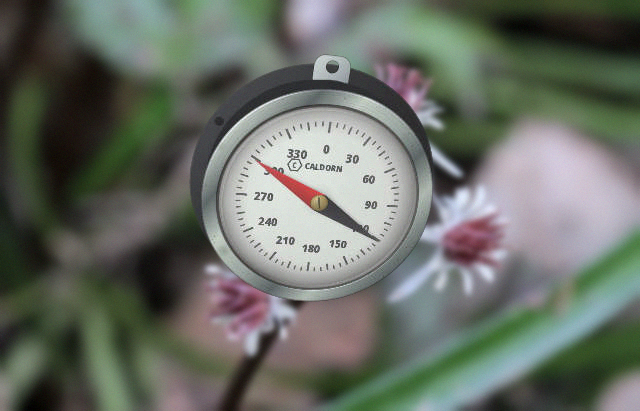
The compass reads 300 °
